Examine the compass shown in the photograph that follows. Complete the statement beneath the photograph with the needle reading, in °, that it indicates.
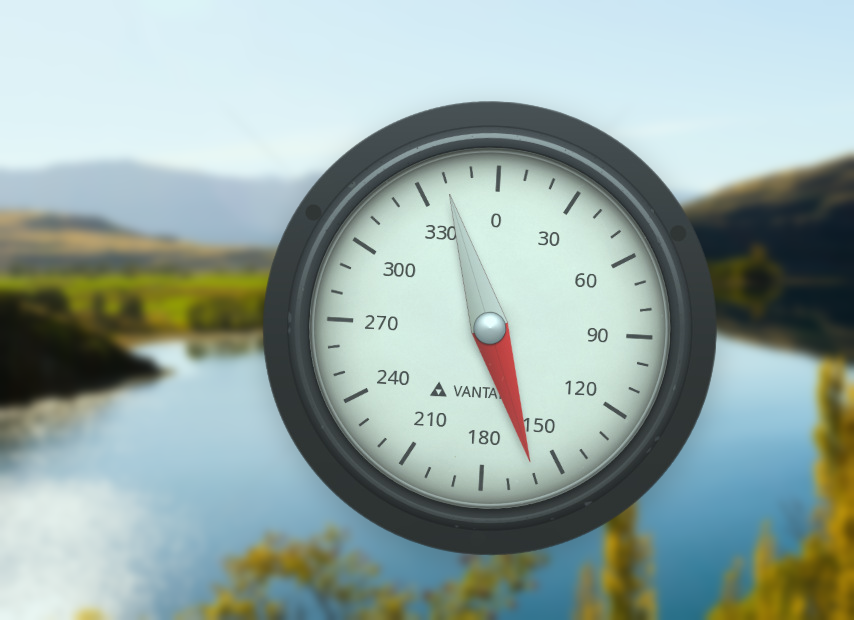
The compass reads 160 °
